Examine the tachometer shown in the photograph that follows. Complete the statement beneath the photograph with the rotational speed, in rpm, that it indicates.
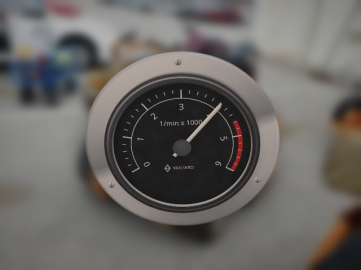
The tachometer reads 4000 rpm
